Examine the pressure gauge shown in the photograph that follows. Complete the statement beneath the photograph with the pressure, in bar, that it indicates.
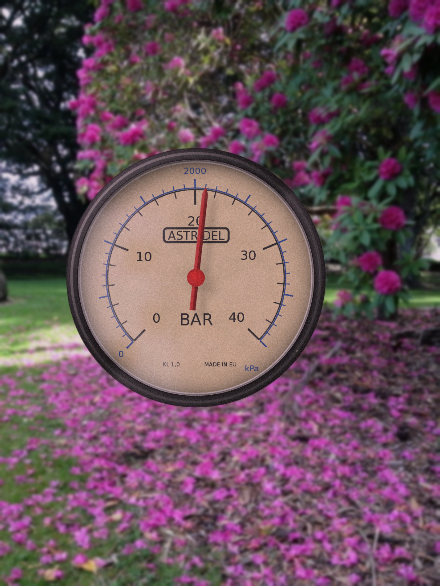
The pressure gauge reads 21 bar
